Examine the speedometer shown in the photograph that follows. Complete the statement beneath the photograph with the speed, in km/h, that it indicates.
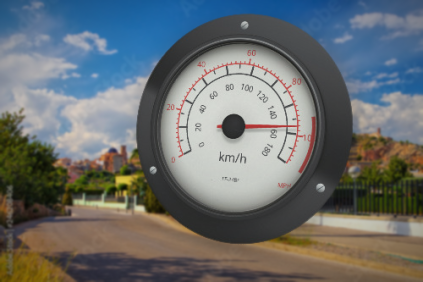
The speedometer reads 155 km/h
